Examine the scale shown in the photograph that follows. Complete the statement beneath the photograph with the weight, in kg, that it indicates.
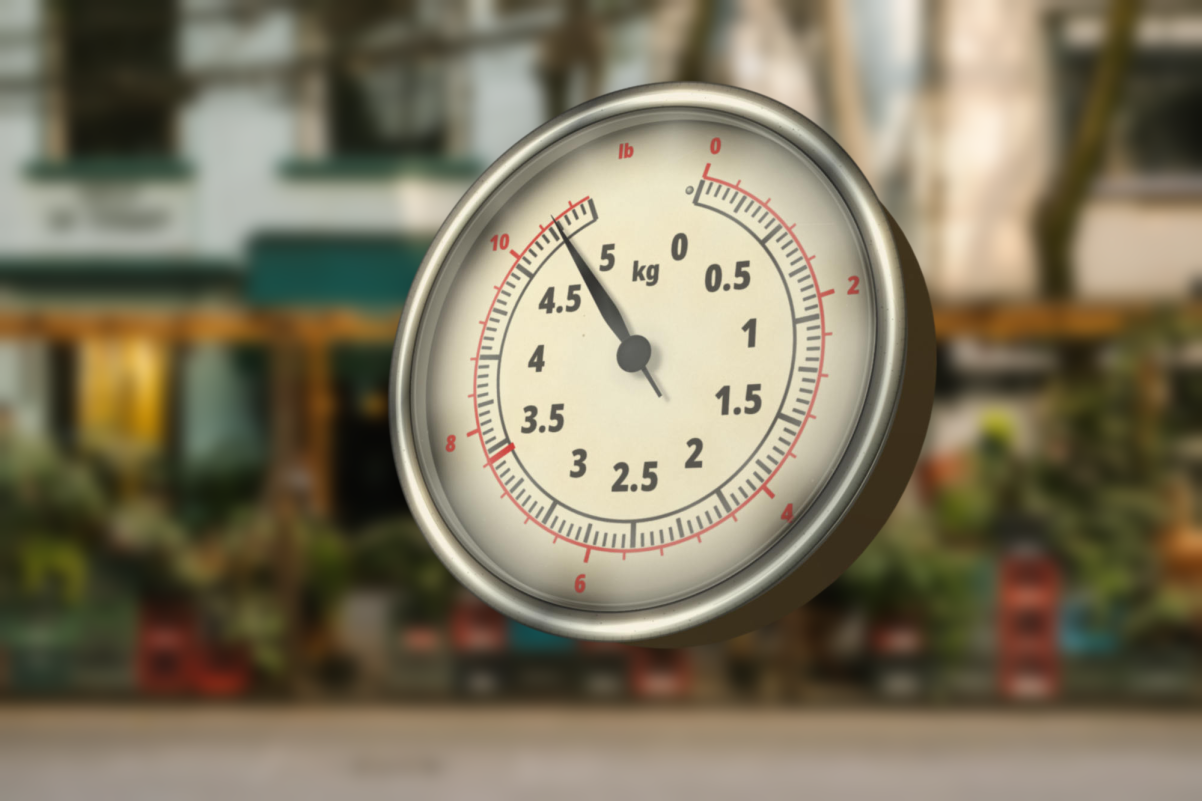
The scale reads 4.8 kg
